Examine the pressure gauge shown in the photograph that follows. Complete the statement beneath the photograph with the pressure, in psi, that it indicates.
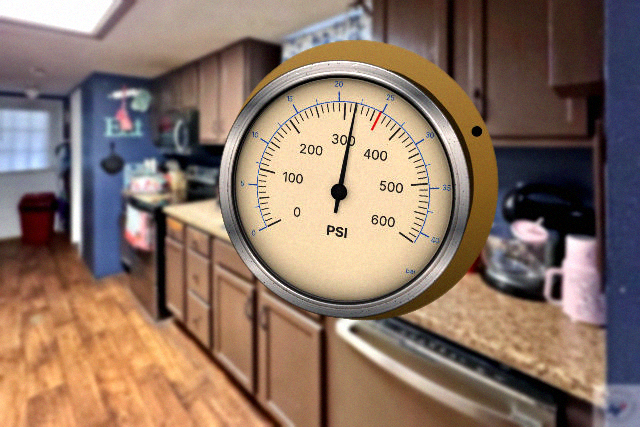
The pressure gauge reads 320 psi
